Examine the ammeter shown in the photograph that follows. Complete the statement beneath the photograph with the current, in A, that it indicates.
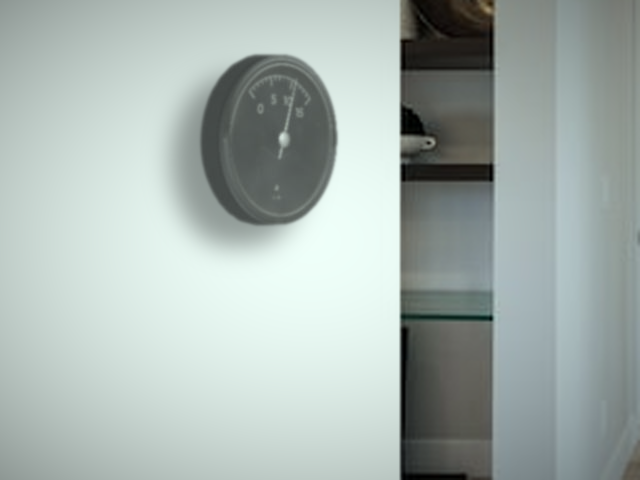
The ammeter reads 10 A
